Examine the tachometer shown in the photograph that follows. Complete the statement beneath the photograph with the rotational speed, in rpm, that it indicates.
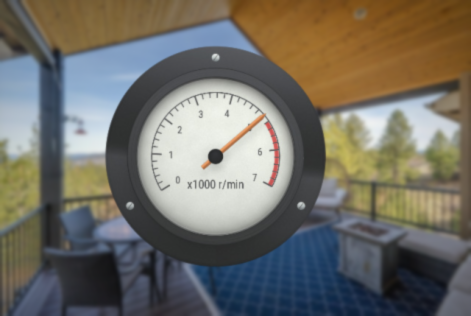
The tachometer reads 5000 rpm
